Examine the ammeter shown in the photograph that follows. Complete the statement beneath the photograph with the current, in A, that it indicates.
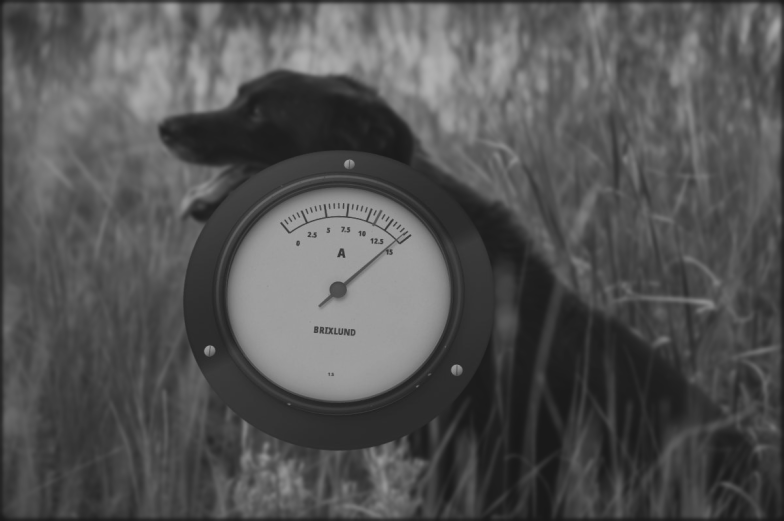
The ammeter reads 14.5 A
